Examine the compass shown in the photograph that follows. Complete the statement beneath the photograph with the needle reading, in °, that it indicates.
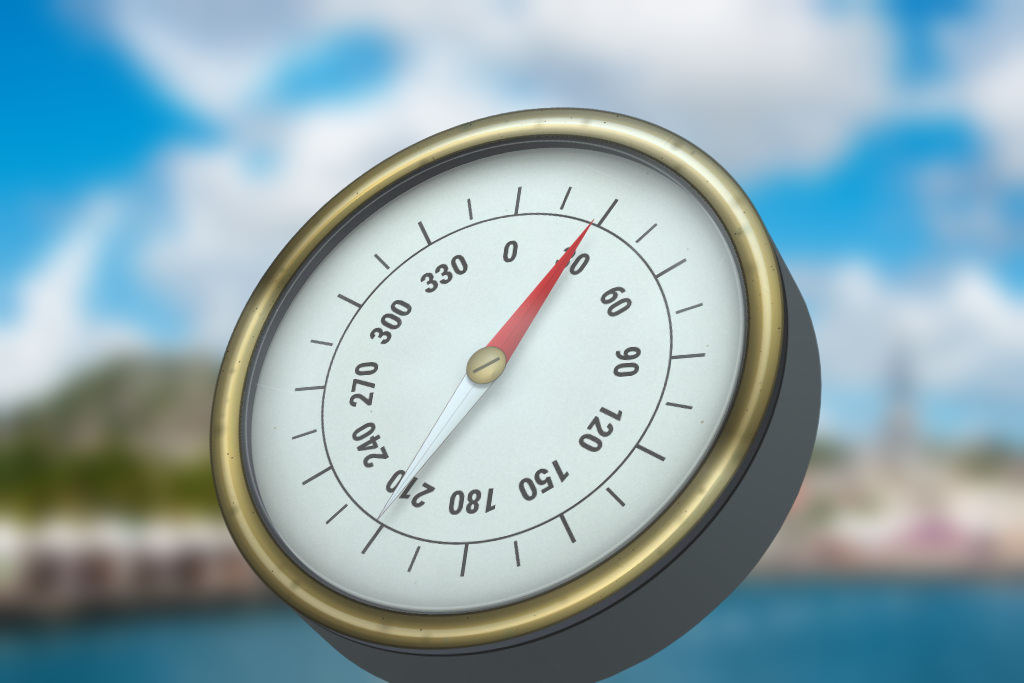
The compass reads 30 °
